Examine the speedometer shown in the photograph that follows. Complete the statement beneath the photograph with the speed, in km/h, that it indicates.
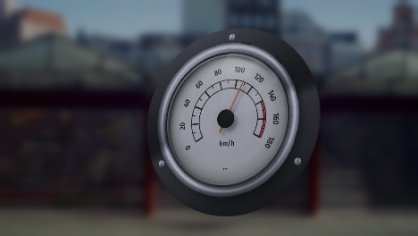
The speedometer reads 110 km/h
